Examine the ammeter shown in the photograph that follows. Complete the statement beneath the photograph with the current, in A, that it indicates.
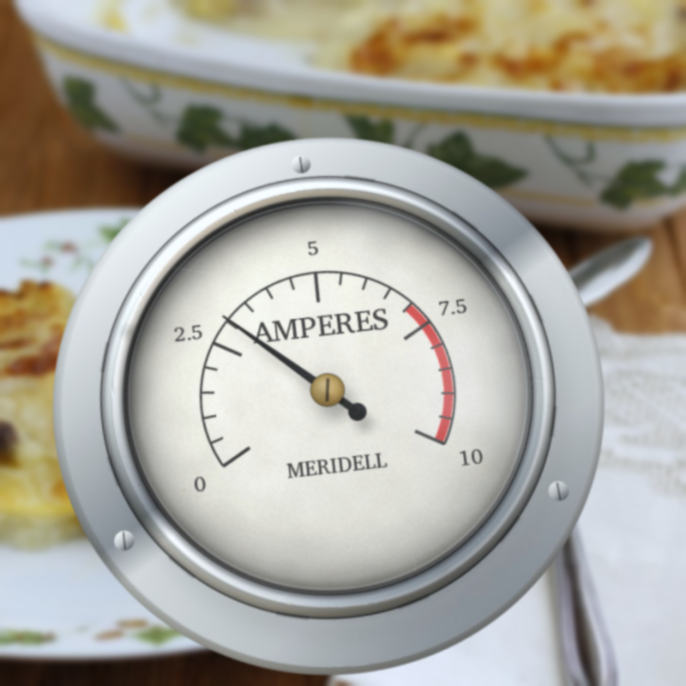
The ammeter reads 3 A
